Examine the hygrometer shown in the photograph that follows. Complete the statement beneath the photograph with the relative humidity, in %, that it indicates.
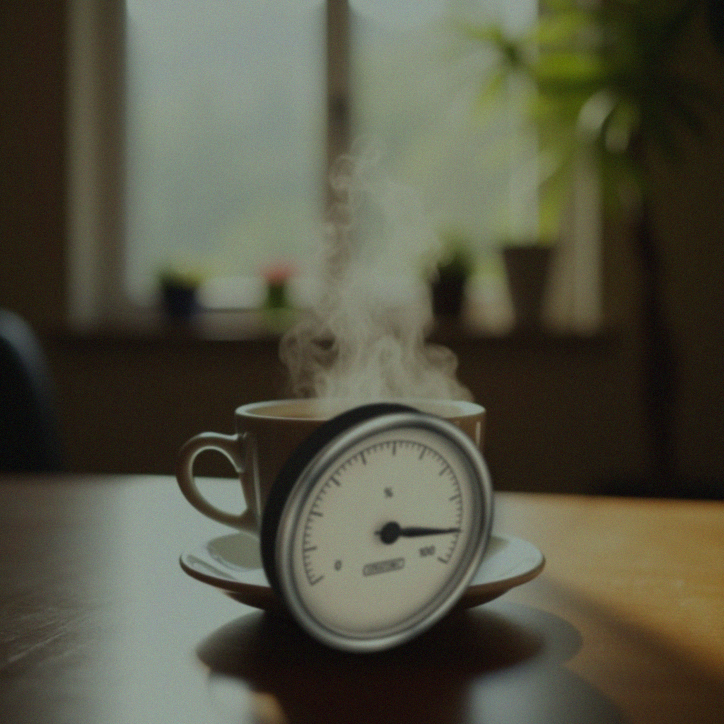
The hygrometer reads 90 %
